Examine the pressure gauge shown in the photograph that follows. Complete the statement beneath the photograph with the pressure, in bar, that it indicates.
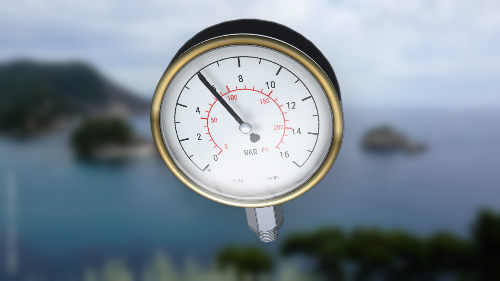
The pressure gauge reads 6 bar
